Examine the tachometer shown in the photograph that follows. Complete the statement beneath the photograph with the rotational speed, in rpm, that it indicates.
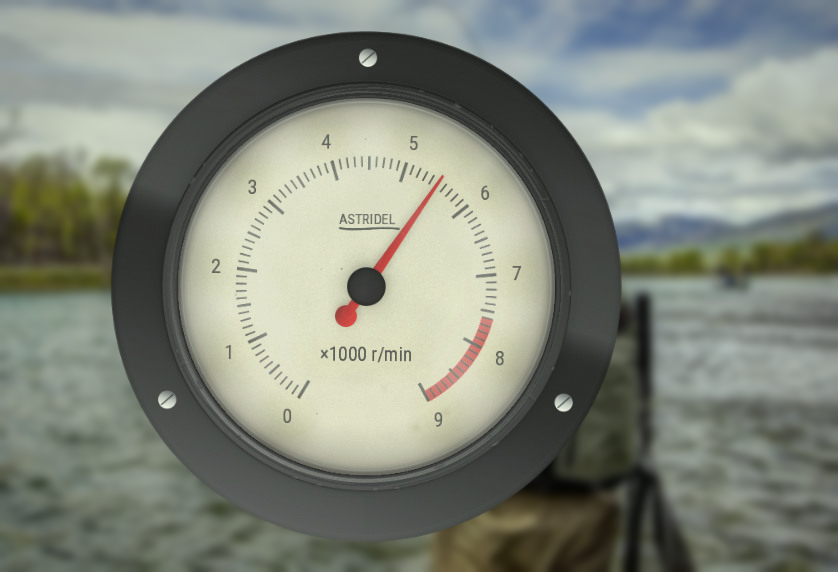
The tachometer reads 5500 rpm
